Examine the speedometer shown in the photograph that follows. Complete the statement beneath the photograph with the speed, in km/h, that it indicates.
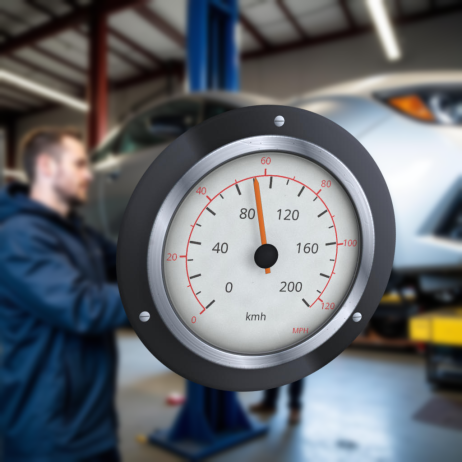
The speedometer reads 90 km/h
